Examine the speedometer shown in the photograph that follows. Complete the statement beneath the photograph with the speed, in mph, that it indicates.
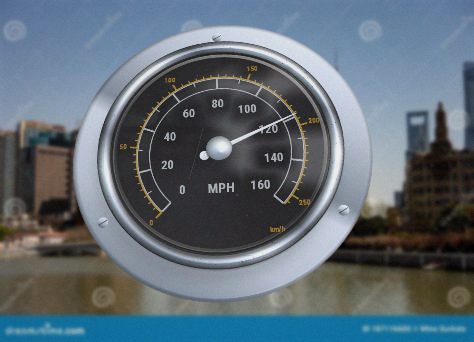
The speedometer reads 120 mph
